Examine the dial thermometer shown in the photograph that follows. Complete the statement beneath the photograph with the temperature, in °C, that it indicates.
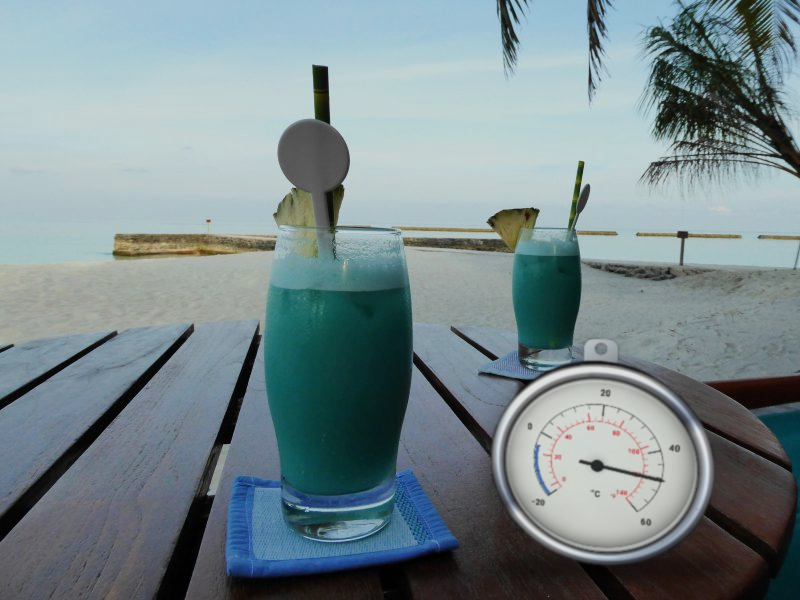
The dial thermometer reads 48 °C
